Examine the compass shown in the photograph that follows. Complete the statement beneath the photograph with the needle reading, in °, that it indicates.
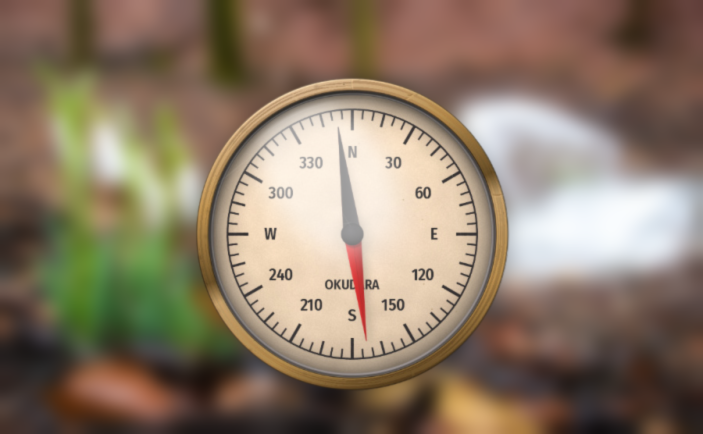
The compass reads 172.5 °
